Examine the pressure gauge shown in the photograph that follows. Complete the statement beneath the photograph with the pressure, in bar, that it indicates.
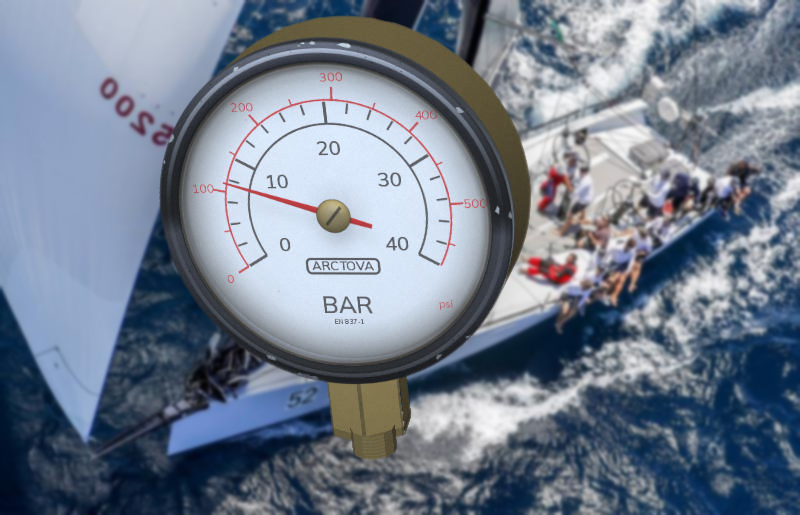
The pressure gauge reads 8 bar
